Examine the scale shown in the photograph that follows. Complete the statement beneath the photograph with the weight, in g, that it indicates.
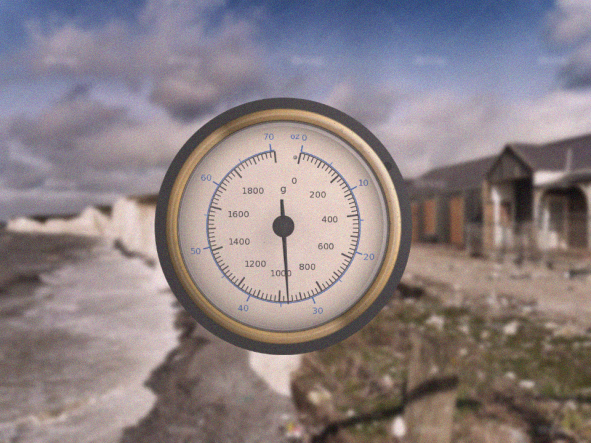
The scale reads 960 g
